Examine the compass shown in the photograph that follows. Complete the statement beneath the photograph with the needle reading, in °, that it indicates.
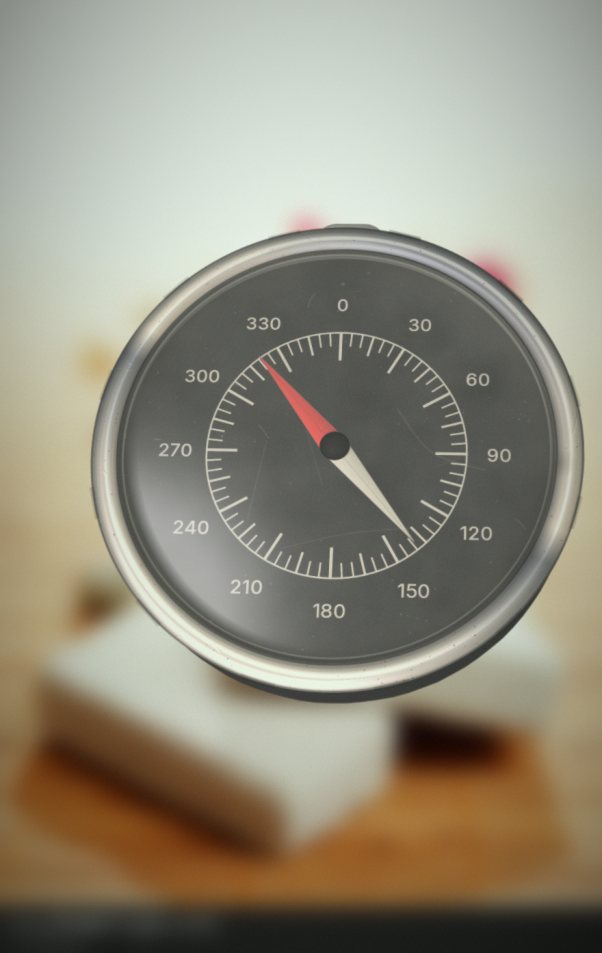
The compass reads 320 °
